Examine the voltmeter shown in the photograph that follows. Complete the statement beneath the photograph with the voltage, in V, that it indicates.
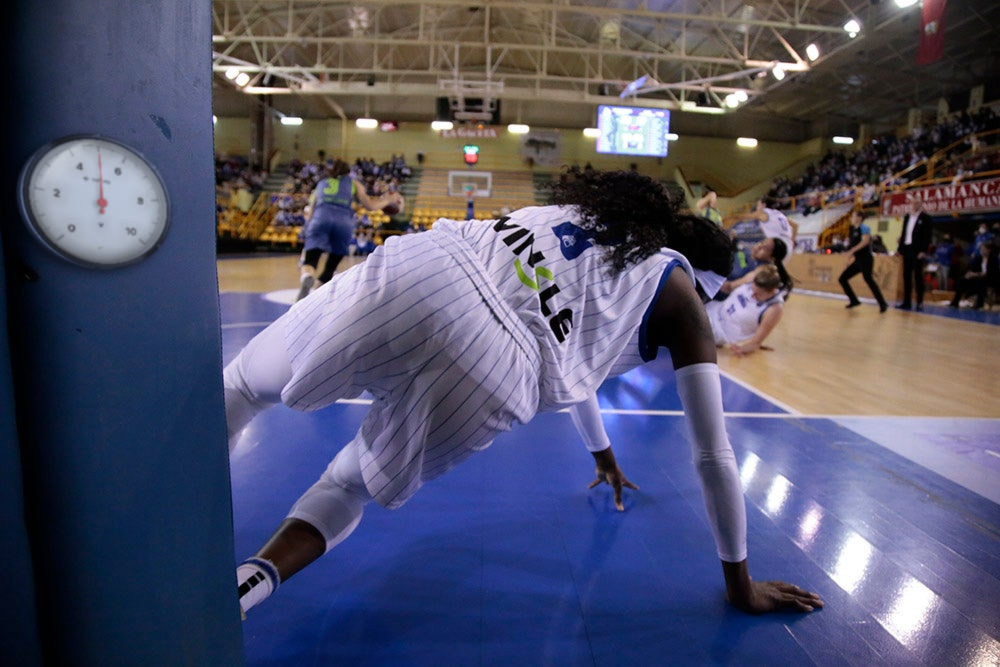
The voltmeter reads 5 V
